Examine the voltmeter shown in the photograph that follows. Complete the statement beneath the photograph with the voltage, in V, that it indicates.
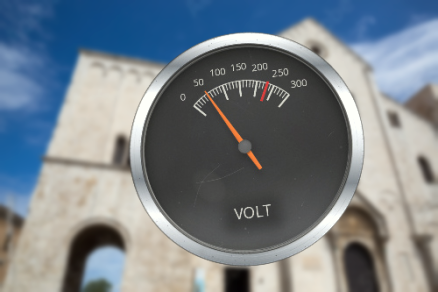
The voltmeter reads 50 V
